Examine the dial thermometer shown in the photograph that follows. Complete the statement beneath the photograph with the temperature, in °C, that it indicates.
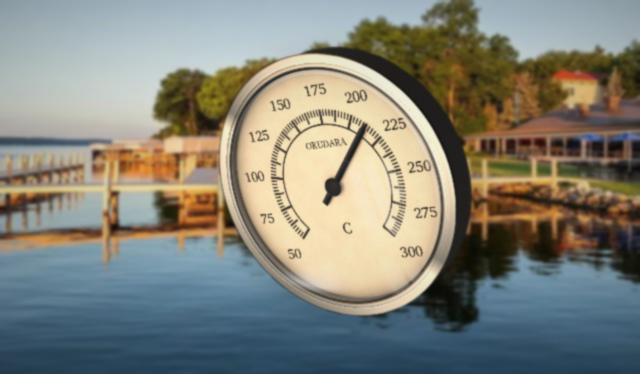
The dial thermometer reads 212.5 °C
